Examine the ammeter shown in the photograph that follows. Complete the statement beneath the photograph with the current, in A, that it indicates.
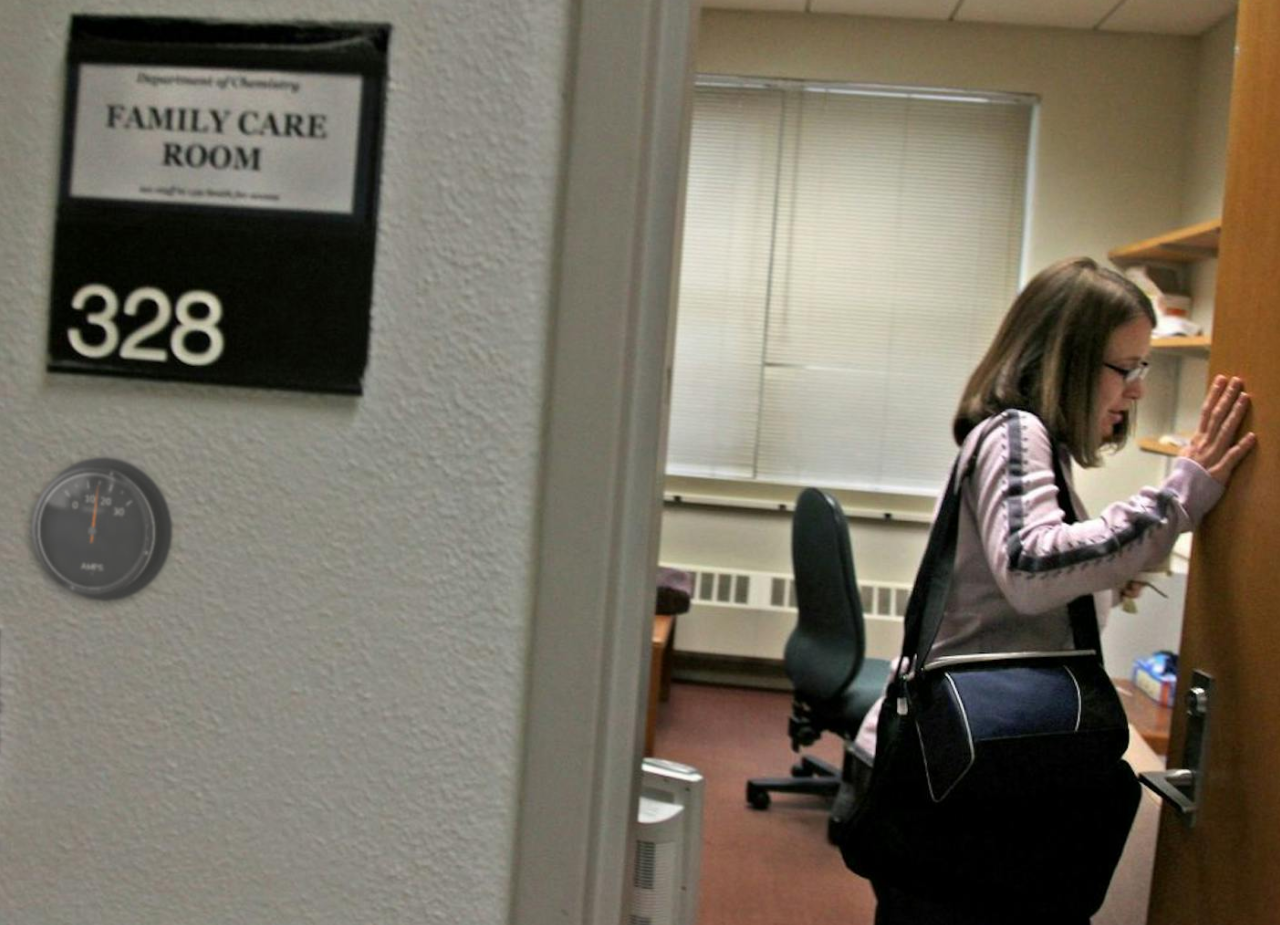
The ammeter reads 15 A
